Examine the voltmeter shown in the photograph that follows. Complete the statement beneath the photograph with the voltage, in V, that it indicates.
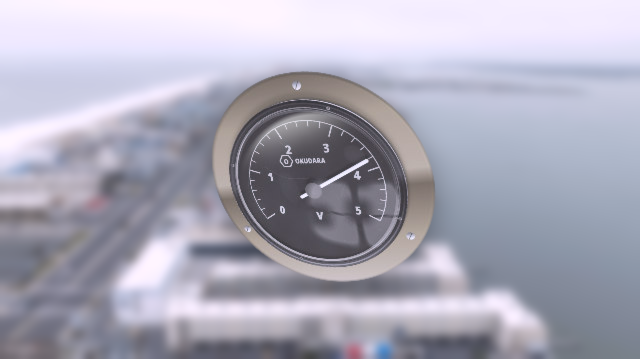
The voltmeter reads 3.8 V
